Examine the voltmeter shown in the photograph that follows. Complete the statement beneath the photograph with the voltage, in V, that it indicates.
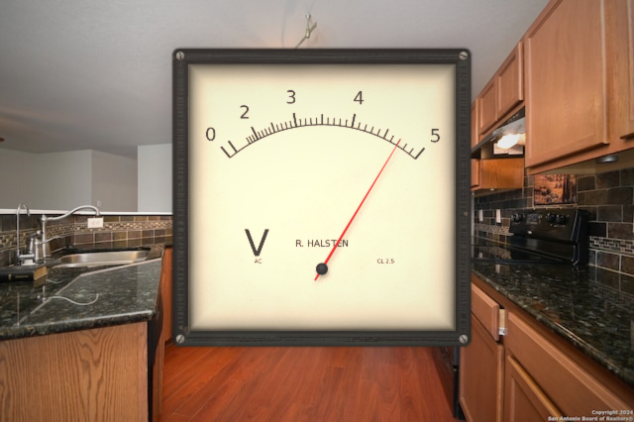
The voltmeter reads 4.7 V
